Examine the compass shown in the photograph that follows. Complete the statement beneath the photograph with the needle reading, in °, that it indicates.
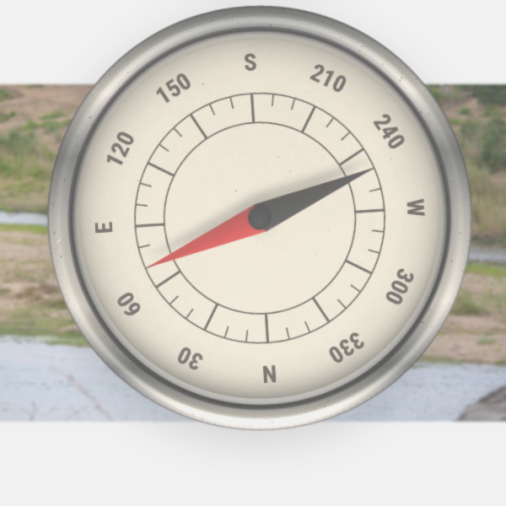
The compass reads 70 °
